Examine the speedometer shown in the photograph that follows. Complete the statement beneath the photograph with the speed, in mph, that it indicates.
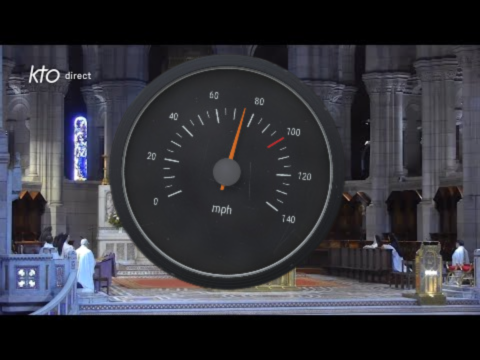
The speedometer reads 75 mph
